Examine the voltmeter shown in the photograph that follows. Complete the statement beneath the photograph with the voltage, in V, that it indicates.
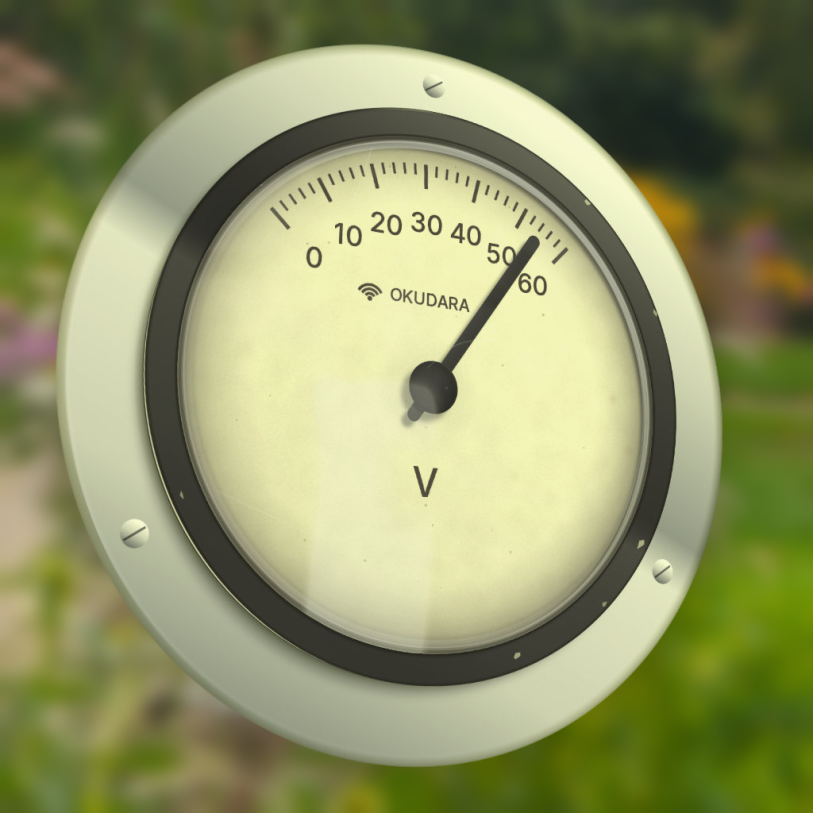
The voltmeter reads 54 V
